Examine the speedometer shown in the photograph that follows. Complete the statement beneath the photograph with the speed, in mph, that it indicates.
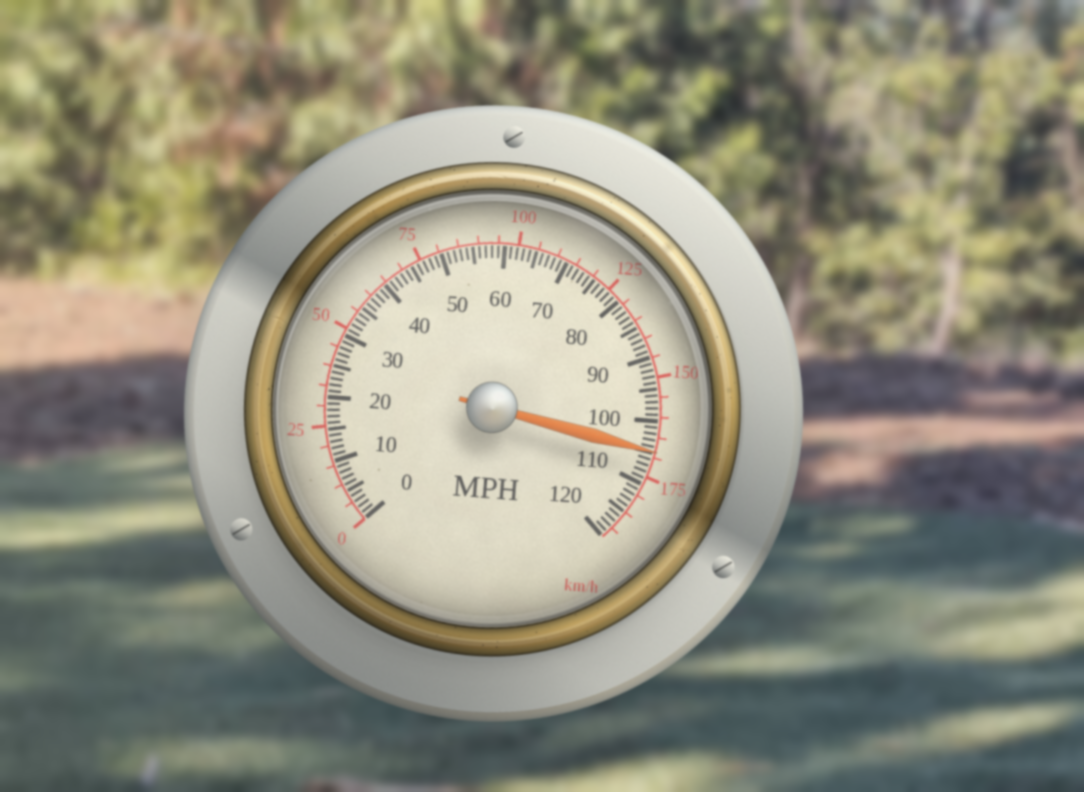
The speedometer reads 105 mph
